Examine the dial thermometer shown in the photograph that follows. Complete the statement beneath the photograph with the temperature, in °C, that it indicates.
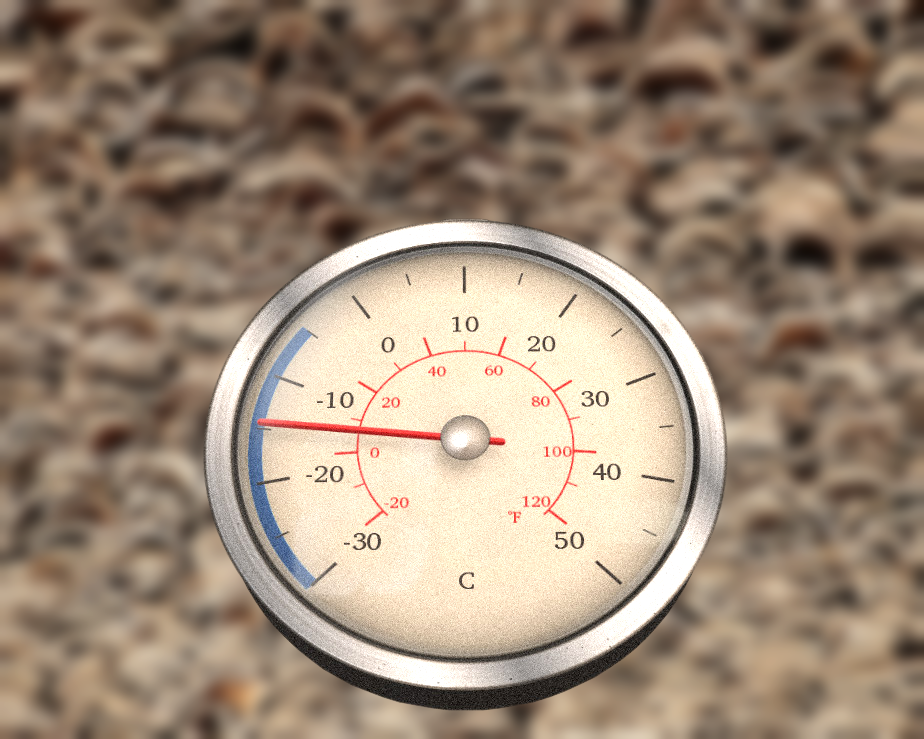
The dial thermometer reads -15 °C
